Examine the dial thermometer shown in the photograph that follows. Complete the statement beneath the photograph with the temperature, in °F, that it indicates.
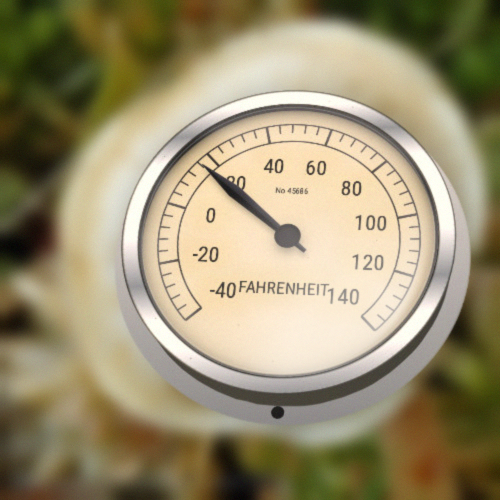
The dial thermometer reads 16 °F
